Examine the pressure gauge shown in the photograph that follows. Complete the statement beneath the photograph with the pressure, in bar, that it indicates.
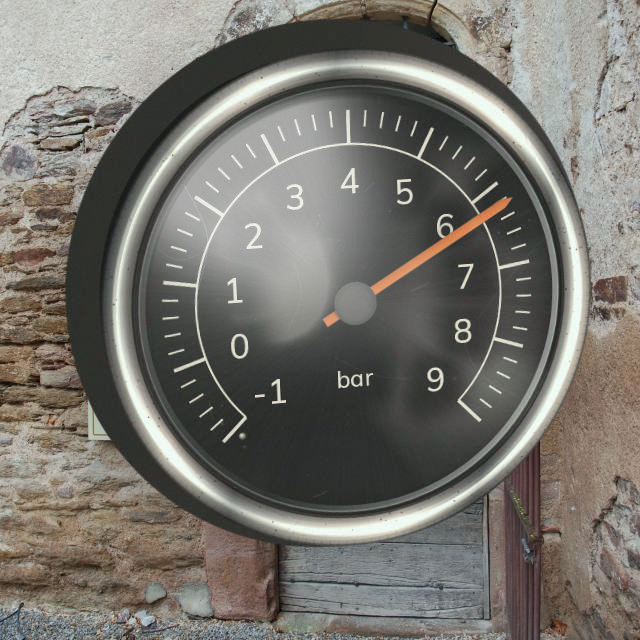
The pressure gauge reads 6.2 bar
